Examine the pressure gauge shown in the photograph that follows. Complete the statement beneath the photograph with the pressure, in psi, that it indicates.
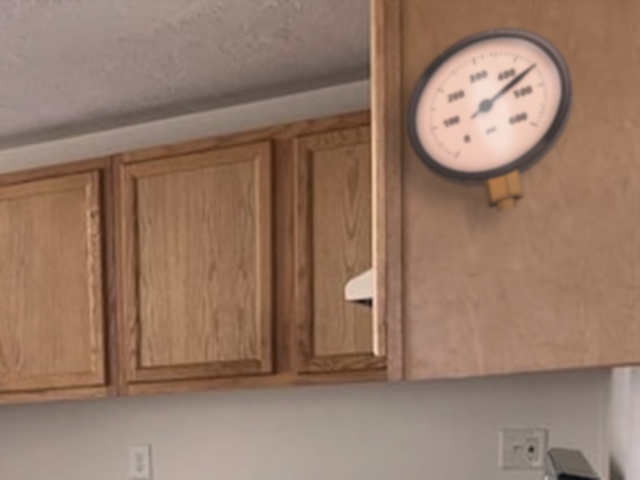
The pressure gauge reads 450 psi
